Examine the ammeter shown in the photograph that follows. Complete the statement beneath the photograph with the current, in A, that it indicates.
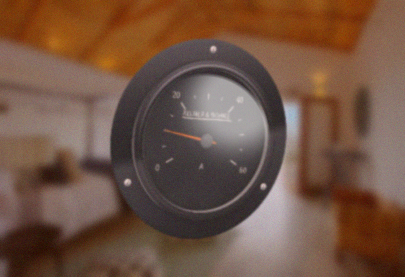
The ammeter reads 10 A
